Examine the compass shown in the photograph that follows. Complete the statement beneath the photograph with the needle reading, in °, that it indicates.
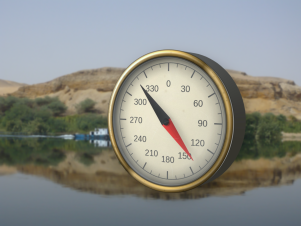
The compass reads 140 °
